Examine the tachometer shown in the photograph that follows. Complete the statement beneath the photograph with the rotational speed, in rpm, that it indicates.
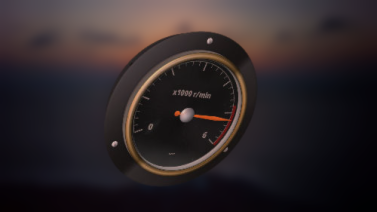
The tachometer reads 5200 rpm
